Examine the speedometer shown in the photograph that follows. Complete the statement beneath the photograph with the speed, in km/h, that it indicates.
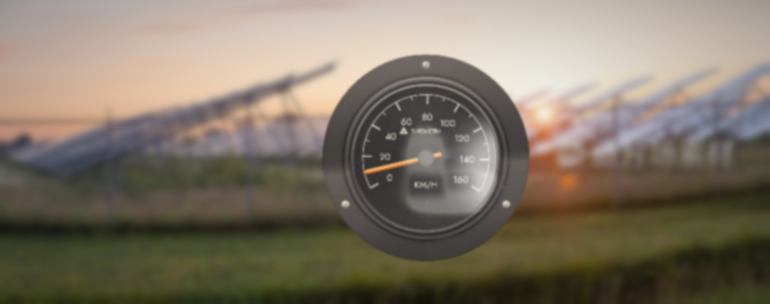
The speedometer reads 10 km/h
